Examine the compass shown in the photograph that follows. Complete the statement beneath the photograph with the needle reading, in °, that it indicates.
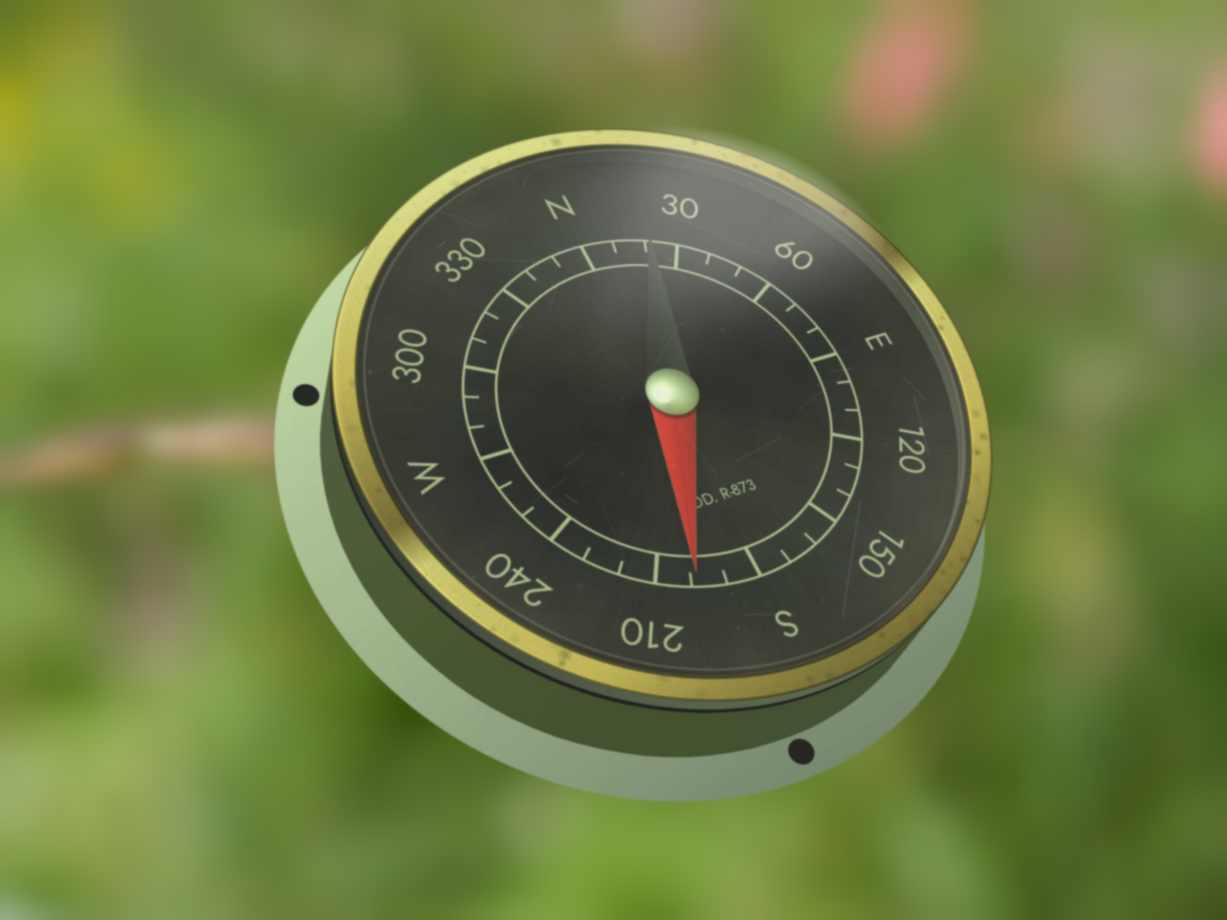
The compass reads 200 °
